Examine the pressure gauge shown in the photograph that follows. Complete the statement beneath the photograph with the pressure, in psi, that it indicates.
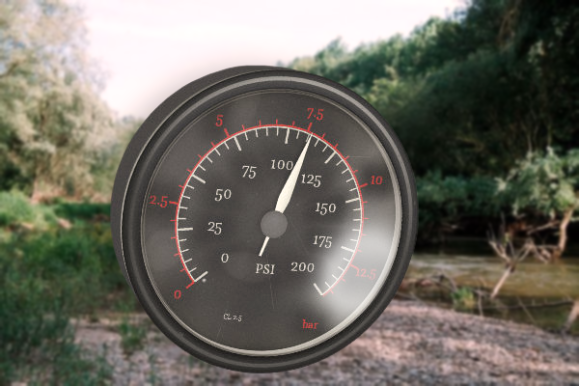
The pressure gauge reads 110 psi
